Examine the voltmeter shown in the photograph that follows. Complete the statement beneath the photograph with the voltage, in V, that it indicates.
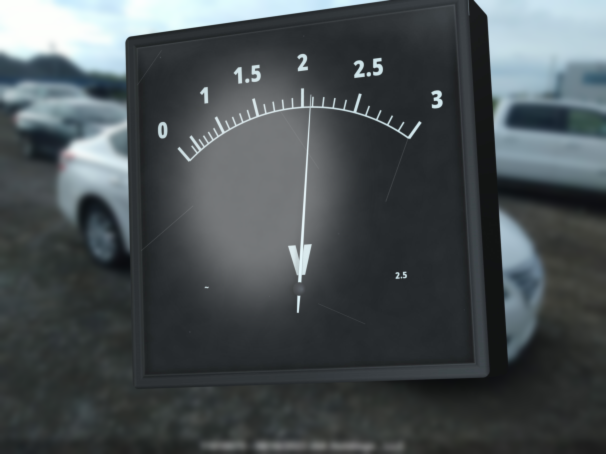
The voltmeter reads 2.1 V
